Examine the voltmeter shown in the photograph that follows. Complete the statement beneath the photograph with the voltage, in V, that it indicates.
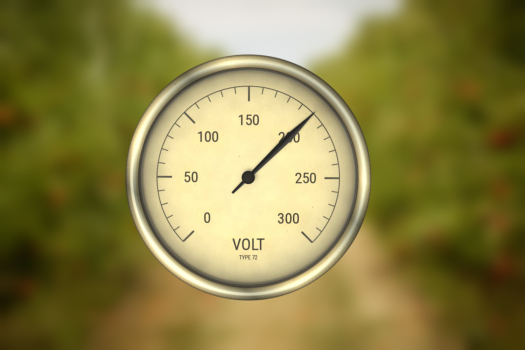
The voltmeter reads 200 V
